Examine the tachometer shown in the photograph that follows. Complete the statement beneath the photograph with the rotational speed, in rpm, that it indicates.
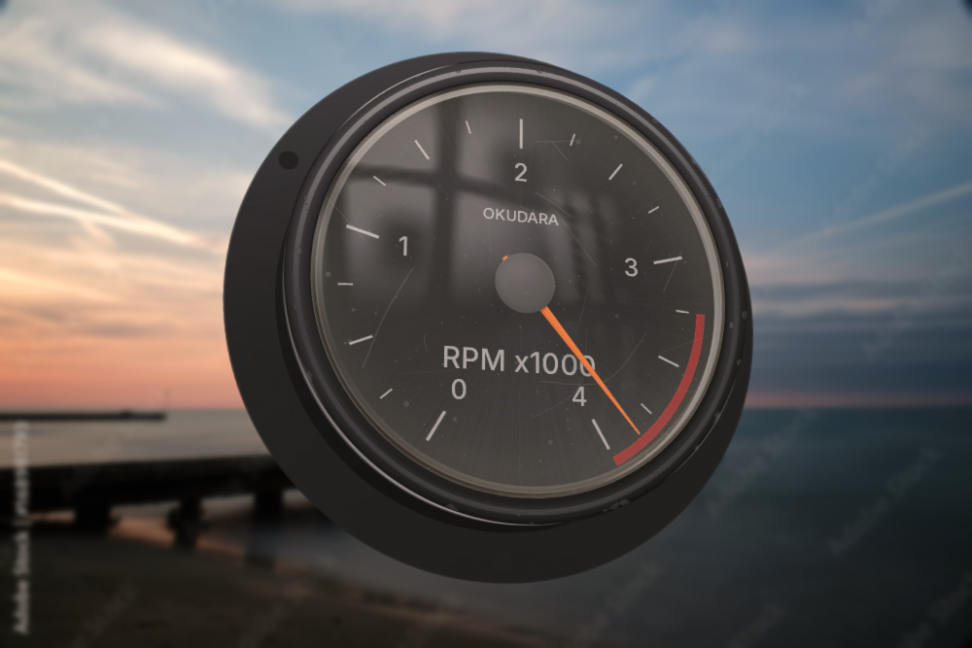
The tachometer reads 3875 rpm
